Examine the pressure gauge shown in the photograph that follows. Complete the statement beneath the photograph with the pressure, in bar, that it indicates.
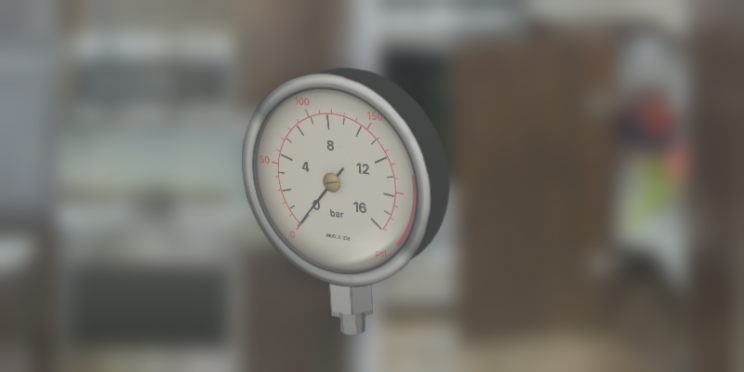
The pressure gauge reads 0 bar
